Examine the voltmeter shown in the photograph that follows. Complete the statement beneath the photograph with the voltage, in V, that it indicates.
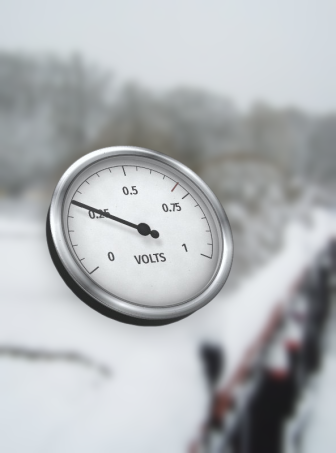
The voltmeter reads 0.25 V
